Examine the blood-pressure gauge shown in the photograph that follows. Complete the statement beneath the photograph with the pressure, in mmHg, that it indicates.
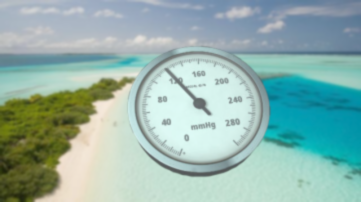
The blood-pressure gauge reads 120 mmHg
